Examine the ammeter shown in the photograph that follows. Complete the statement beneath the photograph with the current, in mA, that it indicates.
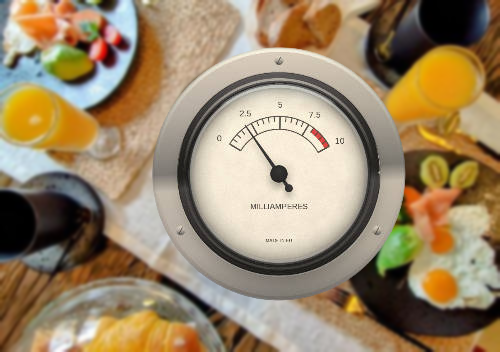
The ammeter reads 2 mA
